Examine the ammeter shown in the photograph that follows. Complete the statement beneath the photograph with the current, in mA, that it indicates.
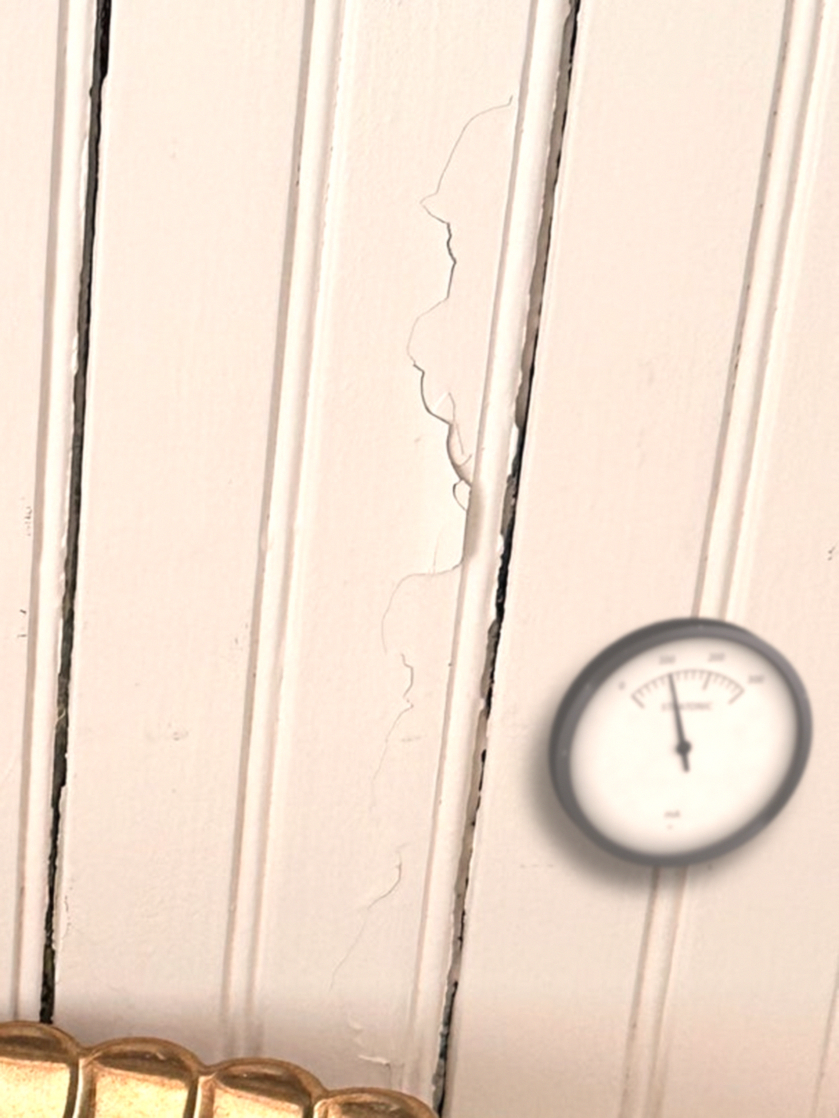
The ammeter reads 100 mA
